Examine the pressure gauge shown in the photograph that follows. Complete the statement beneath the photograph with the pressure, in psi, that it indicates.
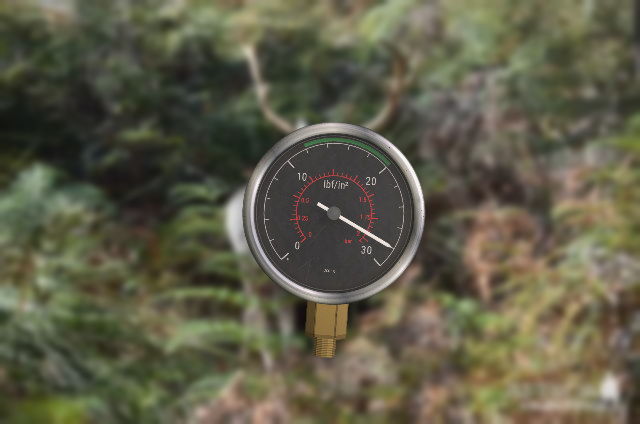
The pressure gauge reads 28 psi
